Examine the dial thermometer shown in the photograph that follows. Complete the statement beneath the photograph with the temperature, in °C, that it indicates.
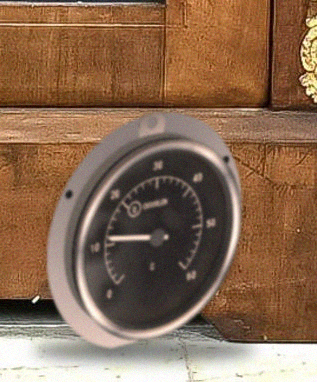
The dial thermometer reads 12 °C
